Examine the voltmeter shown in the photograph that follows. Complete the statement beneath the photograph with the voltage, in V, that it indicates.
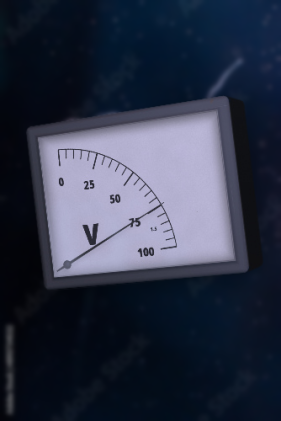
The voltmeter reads 75 V
